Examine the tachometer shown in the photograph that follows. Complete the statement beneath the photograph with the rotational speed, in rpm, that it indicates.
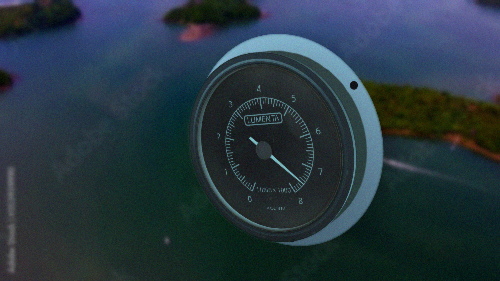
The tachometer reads 7500 rpm
